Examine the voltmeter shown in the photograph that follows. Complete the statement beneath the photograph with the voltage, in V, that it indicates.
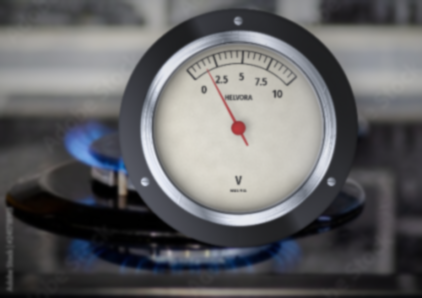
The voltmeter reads 1.5 V
